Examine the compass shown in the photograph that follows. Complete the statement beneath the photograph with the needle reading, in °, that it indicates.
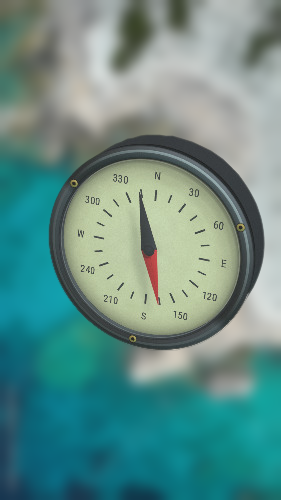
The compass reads 165 °
